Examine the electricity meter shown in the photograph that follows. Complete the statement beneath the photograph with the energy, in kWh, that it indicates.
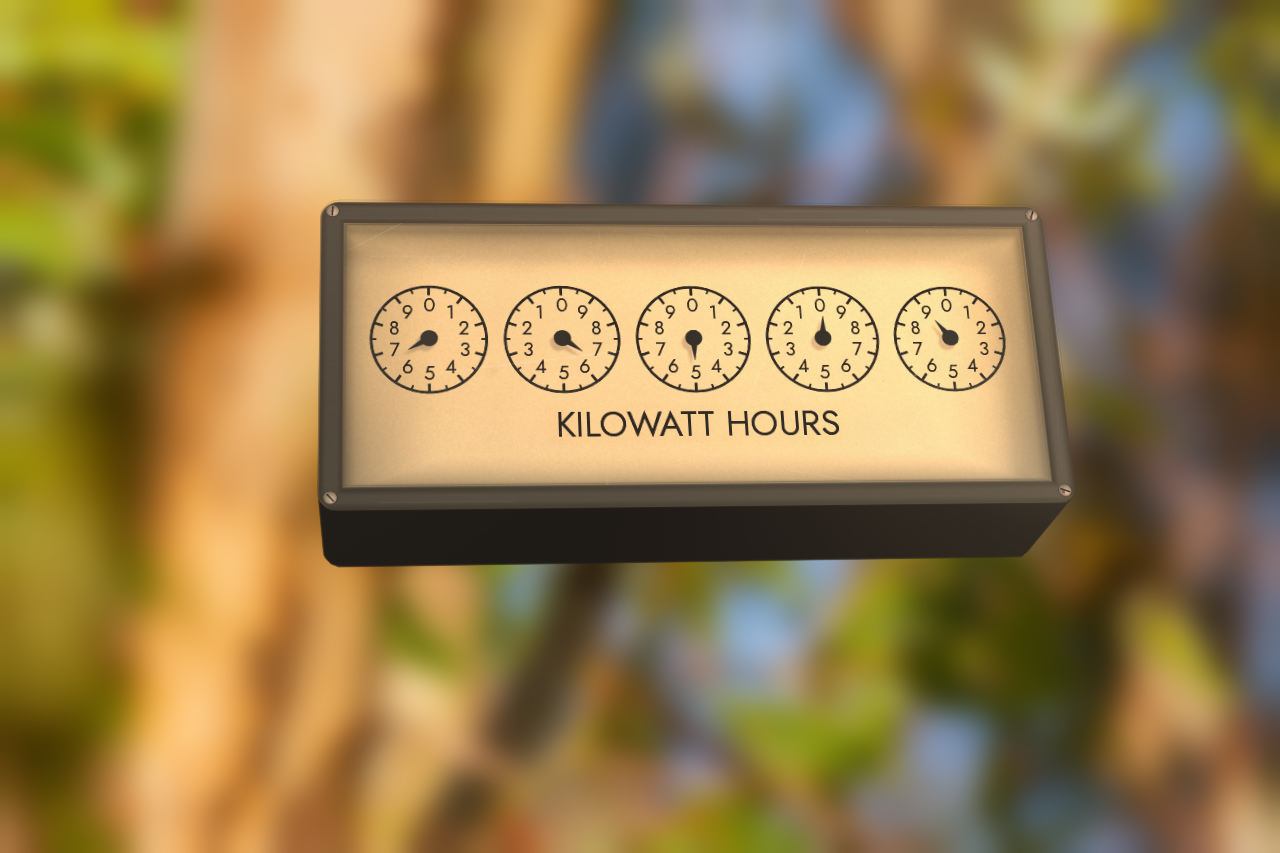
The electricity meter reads 66499 kWh
